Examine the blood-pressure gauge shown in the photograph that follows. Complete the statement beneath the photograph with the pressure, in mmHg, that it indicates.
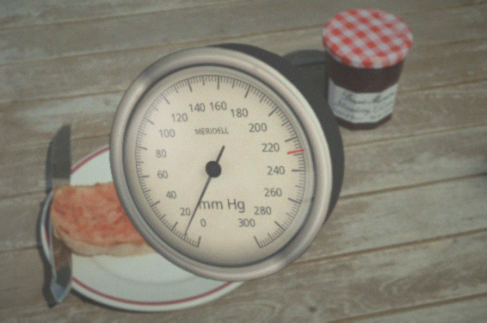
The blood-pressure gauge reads 10 mmHg
